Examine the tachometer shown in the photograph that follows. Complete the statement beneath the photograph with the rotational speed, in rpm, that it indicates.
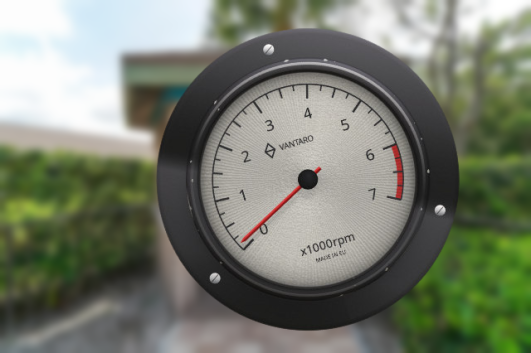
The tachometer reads 125 rpm
